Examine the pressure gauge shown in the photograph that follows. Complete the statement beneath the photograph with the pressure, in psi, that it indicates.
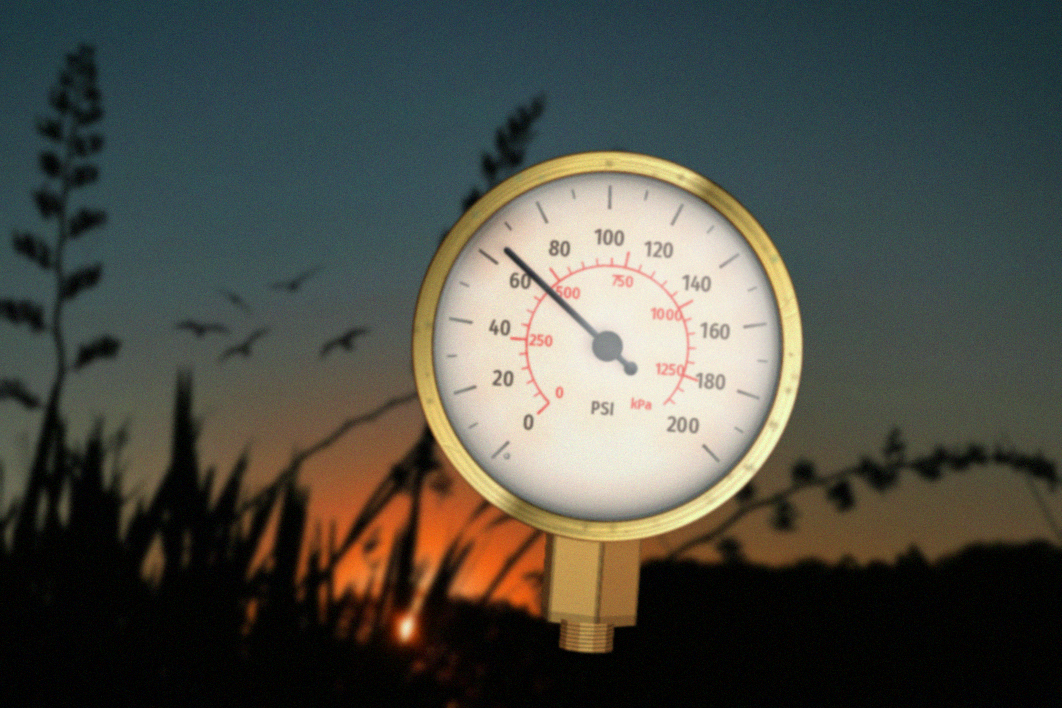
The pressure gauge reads 65 psi
